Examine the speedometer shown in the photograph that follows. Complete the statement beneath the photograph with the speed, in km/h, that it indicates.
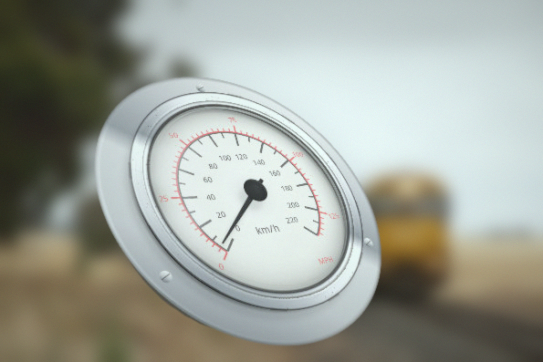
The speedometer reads 5 km/h
